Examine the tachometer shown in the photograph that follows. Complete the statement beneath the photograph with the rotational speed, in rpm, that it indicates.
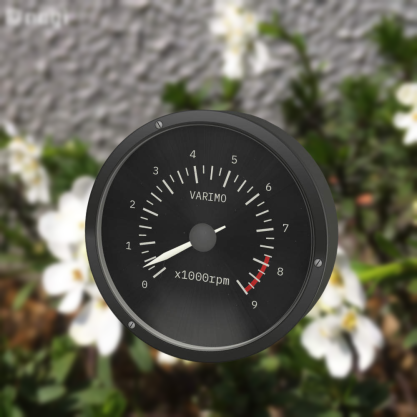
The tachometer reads 375 rpm
